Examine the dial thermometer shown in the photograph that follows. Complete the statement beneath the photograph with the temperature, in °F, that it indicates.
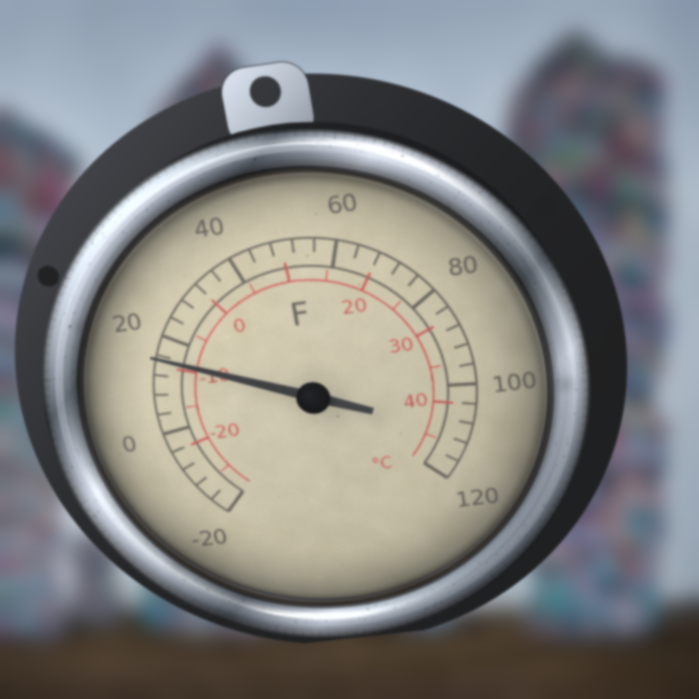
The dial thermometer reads 16 °F
